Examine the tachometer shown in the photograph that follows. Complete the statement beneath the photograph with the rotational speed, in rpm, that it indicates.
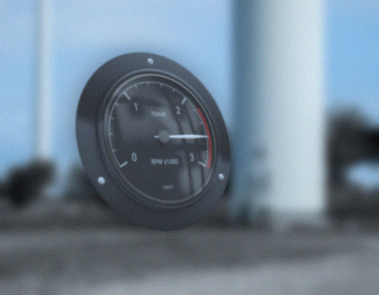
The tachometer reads 2600 rpm
